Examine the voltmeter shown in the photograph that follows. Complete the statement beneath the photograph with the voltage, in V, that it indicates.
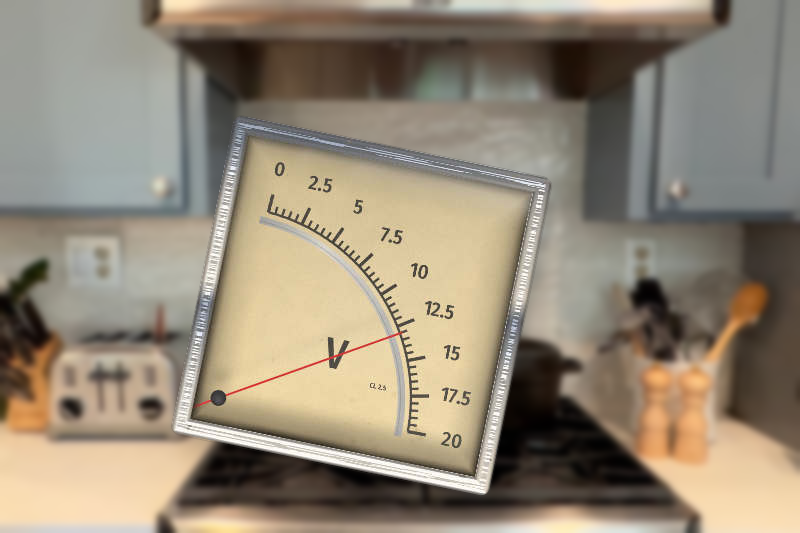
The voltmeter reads 13 V
